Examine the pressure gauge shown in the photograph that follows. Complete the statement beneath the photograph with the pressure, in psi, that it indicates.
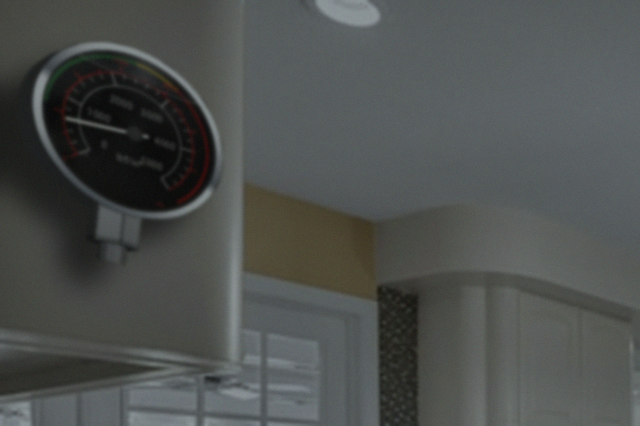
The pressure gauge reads 600 psi
